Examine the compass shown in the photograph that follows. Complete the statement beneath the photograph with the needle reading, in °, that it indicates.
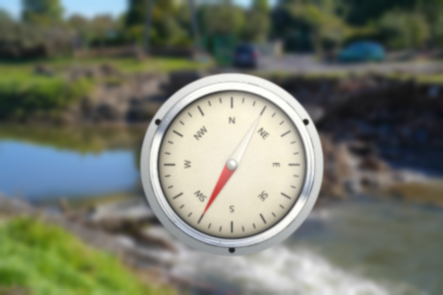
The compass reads 210 °
